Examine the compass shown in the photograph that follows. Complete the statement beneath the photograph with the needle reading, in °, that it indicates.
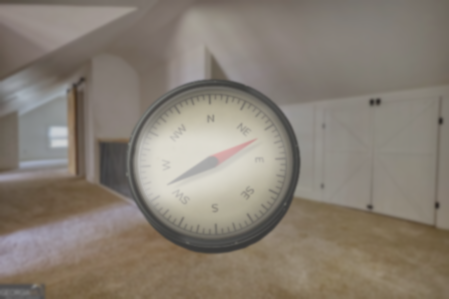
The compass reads 65 °
